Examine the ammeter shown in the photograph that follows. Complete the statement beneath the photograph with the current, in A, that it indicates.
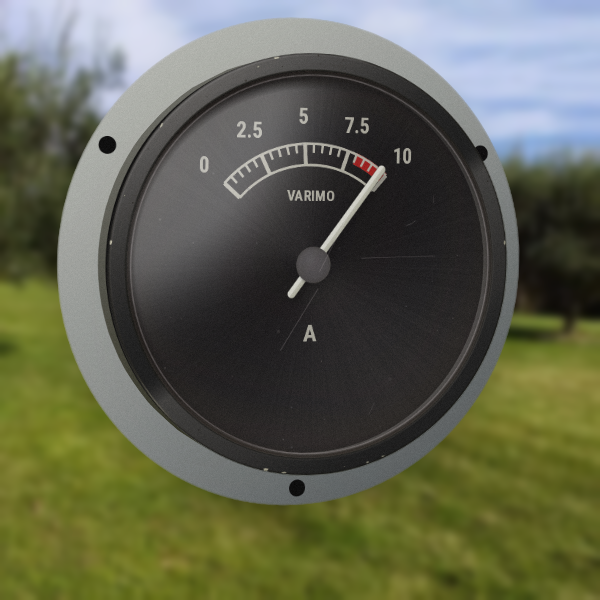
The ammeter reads 9.5 A
